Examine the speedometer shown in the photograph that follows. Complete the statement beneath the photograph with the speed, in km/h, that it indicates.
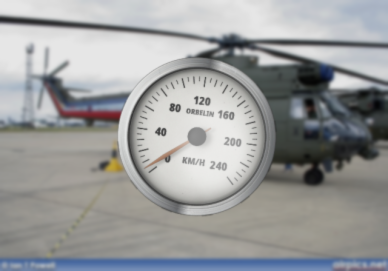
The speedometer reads 5 km/h
